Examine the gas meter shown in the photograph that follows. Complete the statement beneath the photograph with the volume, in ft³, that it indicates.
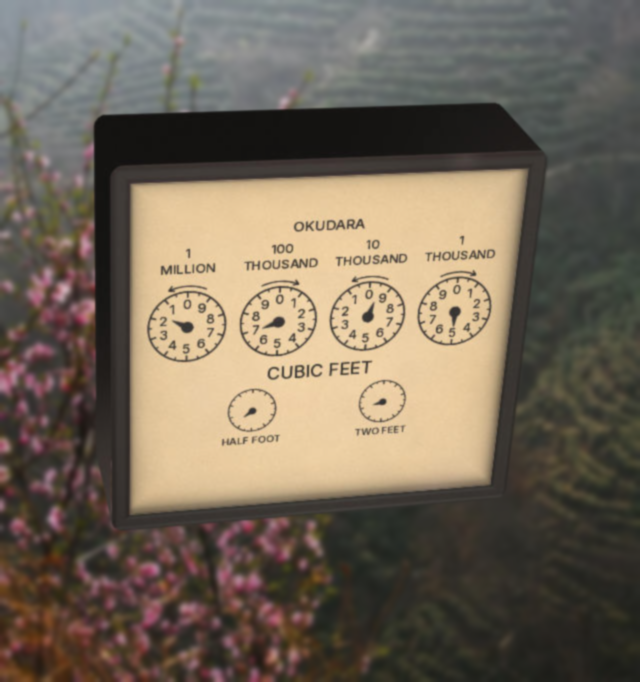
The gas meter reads 169500 ft³
